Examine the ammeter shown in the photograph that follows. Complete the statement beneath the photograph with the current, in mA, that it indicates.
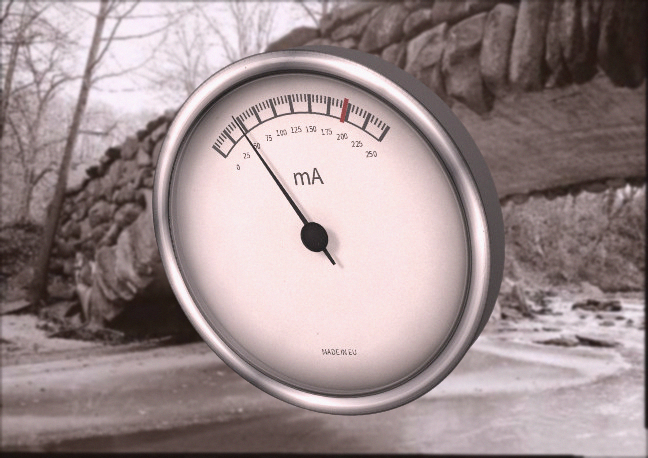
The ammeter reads 50 mA
